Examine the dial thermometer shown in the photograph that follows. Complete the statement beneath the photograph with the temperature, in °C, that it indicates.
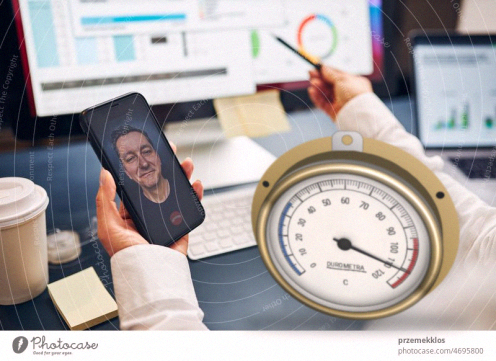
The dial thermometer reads 110 °C
